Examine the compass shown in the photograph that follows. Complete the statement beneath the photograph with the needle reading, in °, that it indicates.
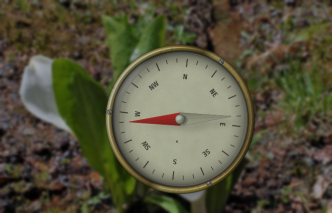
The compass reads 260 °
